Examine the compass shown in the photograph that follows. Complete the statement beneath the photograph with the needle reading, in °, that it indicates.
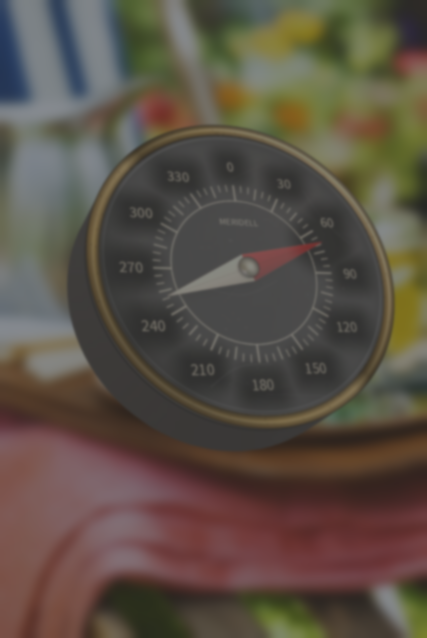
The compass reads 70 °
